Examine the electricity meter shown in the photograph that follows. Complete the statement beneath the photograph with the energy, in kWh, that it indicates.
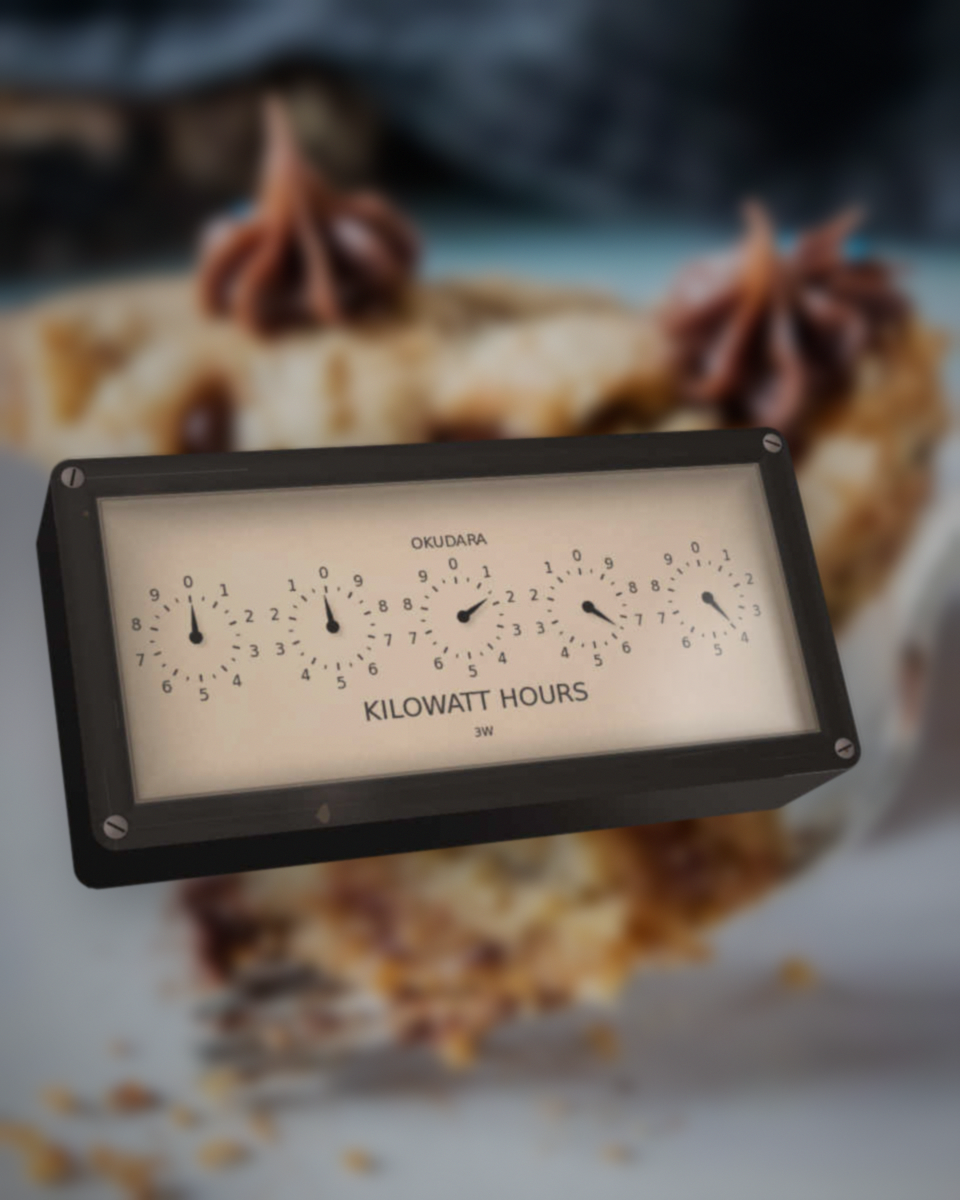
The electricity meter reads 164 kWh
